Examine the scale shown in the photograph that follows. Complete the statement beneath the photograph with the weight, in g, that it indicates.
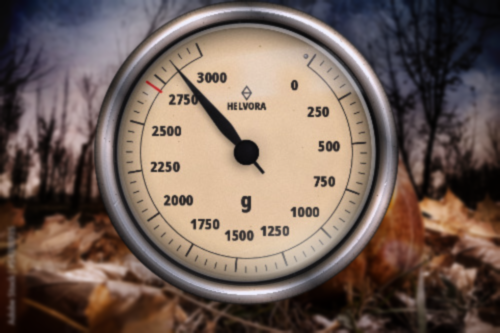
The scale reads 2850 g
